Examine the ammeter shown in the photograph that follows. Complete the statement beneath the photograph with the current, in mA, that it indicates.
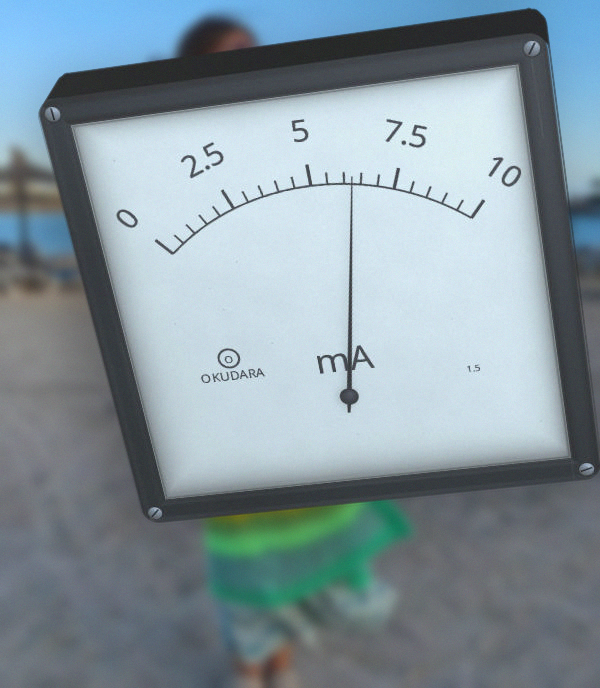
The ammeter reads 6.25 mA
